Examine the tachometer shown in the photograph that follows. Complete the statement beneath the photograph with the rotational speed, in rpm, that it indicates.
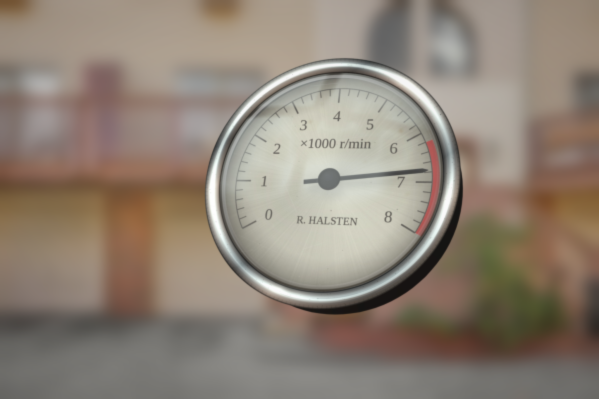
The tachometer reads 6800 rpm
